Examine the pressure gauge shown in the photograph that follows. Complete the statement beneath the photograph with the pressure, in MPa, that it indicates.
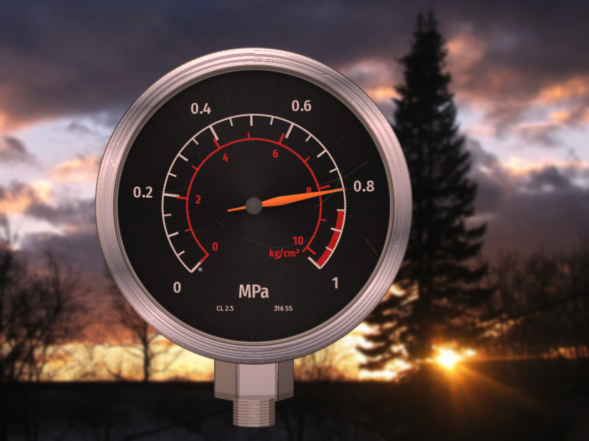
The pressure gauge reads 0.8 MPa
